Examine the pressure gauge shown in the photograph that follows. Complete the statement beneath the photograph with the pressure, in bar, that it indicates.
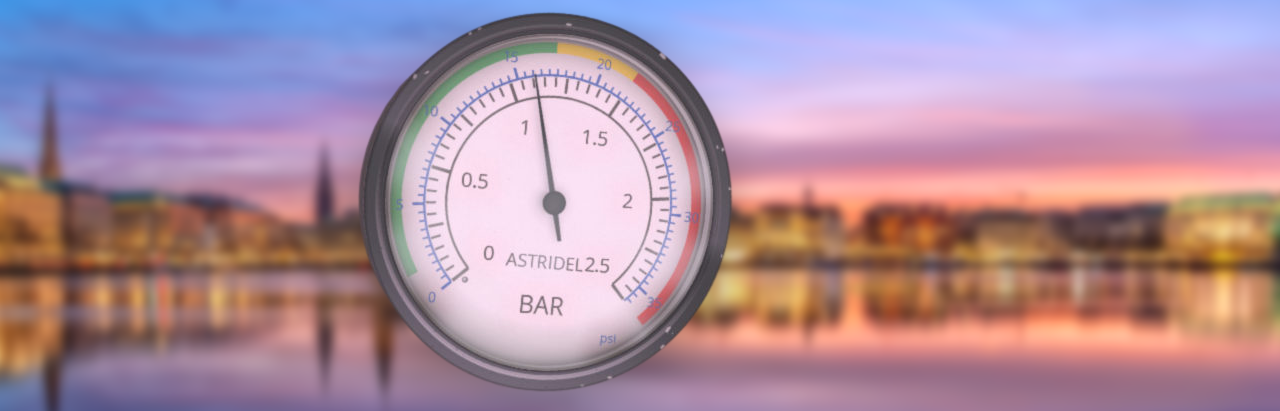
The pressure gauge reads 1.1 bar
